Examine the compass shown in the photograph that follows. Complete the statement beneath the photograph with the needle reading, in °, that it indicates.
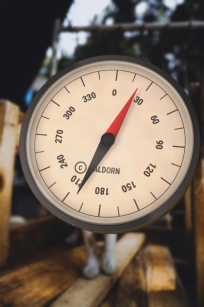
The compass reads 22.5 °
